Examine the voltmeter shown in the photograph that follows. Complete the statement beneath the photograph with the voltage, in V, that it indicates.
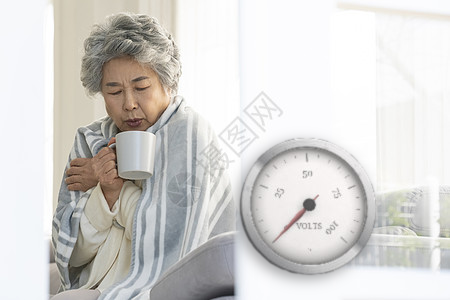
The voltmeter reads 0 V
